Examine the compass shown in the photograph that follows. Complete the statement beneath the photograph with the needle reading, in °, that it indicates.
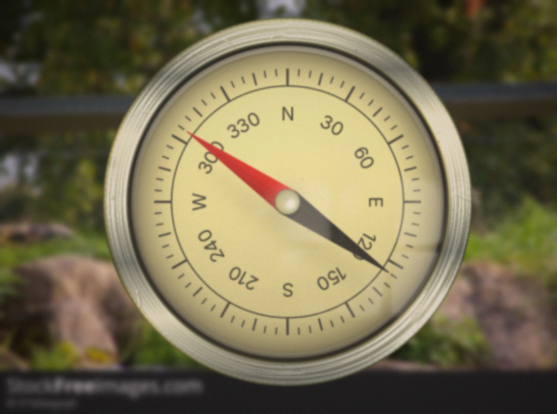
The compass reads 305 °
